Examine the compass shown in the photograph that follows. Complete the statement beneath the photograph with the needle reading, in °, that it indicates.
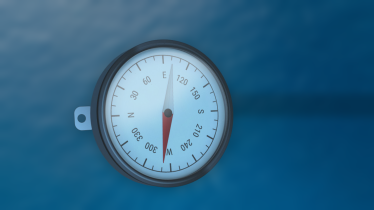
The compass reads 280 °
